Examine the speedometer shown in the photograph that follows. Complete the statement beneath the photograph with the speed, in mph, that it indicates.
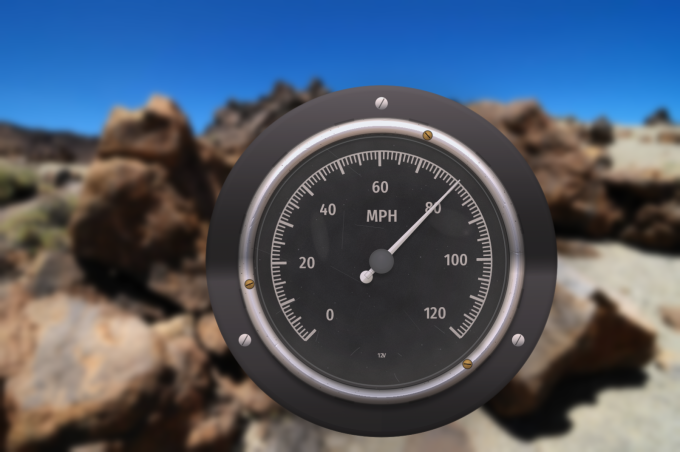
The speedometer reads 80 mph
